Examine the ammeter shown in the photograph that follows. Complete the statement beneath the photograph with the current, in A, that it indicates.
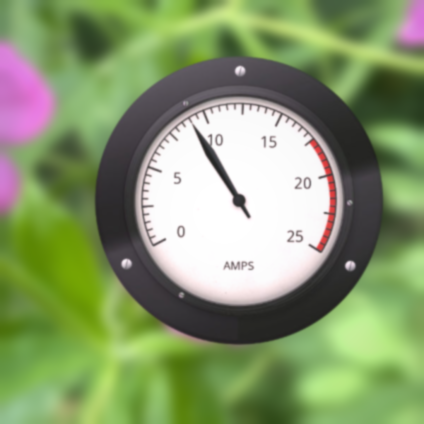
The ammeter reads 9 A
